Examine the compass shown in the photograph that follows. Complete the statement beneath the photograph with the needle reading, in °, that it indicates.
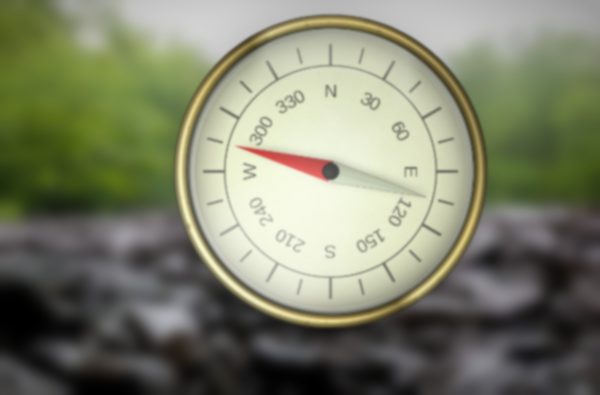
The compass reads 285 °
